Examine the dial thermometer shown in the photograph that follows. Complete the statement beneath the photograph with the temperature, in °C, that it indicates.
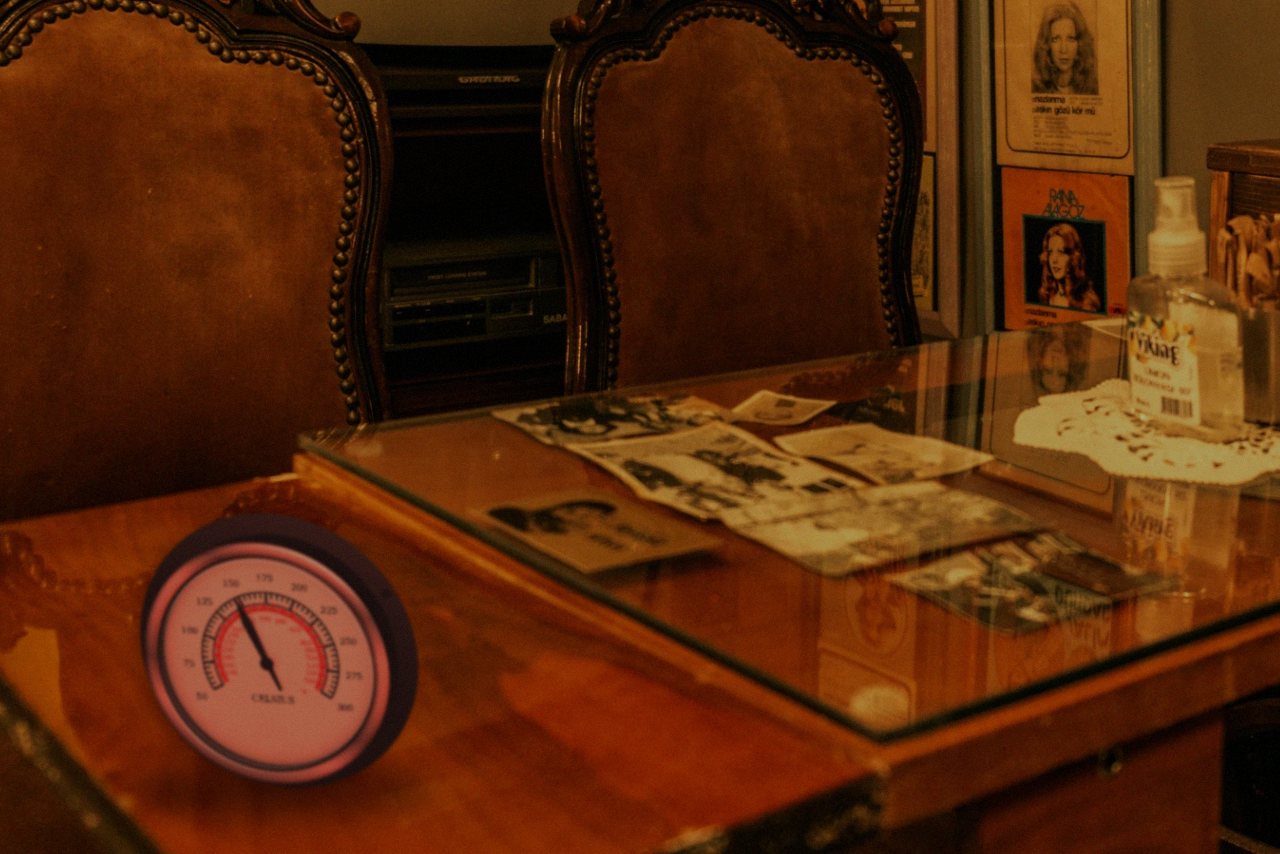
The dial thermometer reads 150 °C
